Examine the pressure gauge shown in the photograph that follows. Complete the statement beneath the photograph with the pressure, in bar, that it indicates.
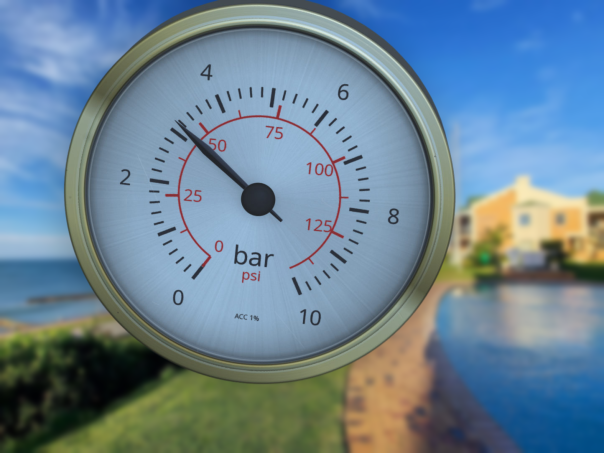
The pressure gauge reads 3.2 bar
